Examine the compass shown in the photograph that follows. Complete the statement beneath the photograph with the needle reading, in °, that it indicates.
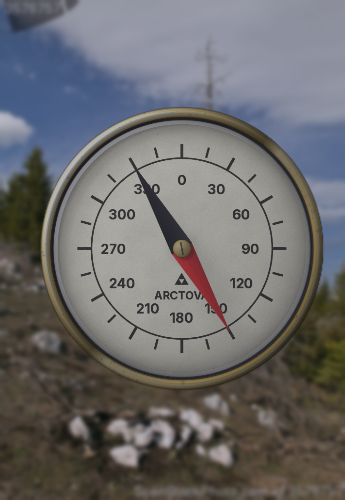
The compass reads 150 °
